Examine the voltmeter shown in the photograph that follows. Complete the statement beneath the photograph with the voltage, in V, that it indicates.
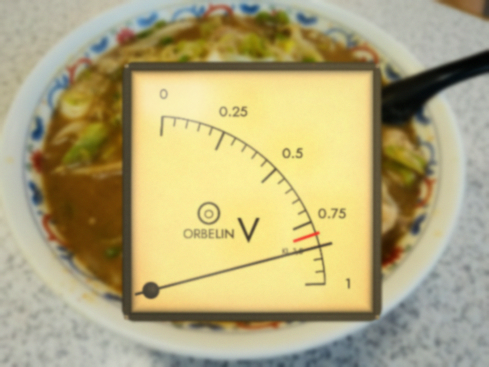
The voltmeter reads 0.85 V
